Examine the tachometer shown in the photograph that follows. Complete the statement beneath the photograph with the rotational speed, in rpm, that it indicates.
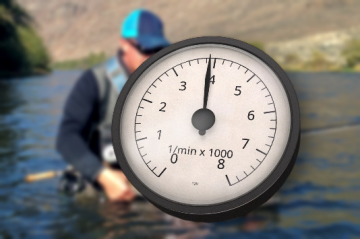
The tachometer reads 3900 rpm
